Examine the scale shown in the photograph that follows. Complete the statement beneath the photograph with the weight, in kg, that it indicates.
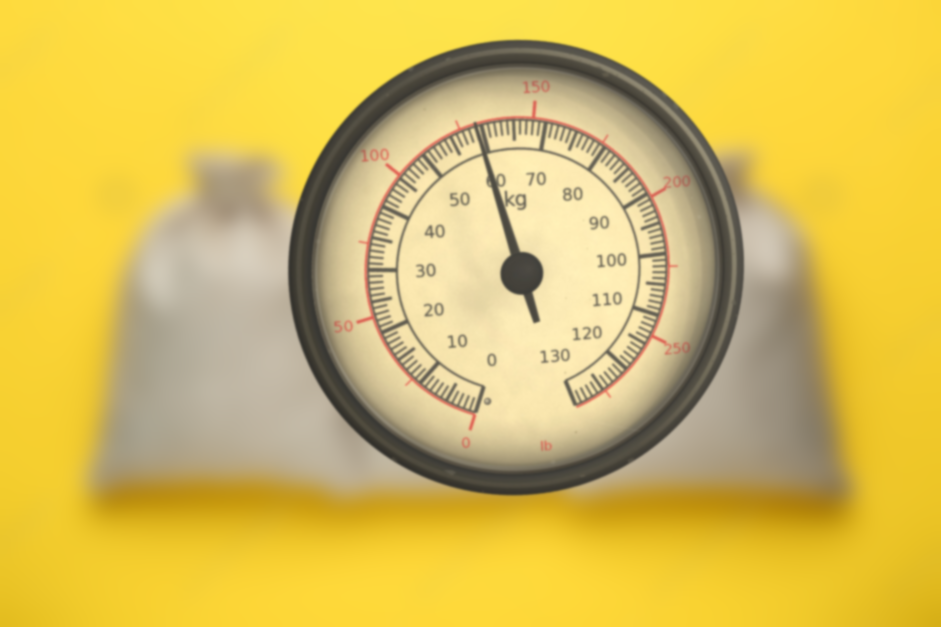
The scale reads 59 kg
